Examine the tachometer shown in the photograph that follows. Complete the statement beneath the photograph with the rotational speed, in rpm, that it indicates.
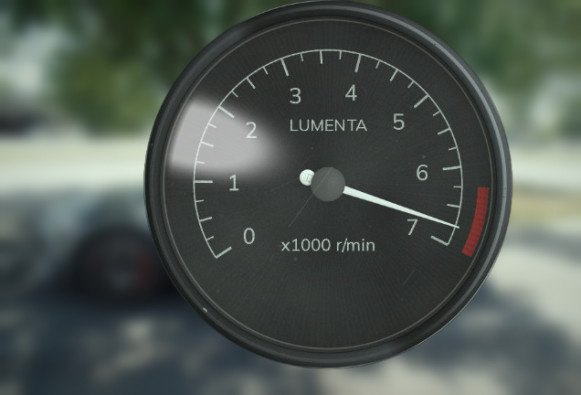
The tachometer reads 6750 rpm
